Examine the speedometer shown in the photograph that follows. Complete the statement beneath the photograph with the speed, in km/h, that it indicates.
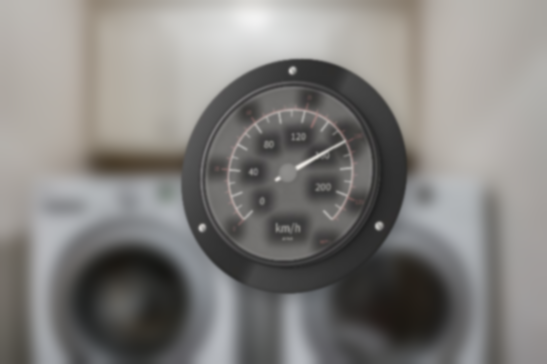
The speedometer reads 160 km/h
